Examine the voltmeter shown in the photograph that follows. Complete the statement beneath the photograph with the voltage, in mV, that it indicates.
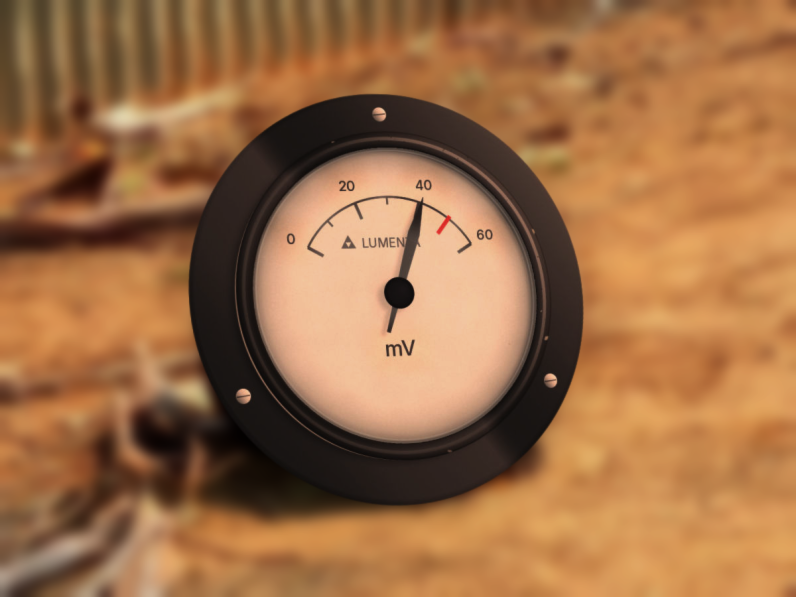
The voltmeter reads 40 mV
